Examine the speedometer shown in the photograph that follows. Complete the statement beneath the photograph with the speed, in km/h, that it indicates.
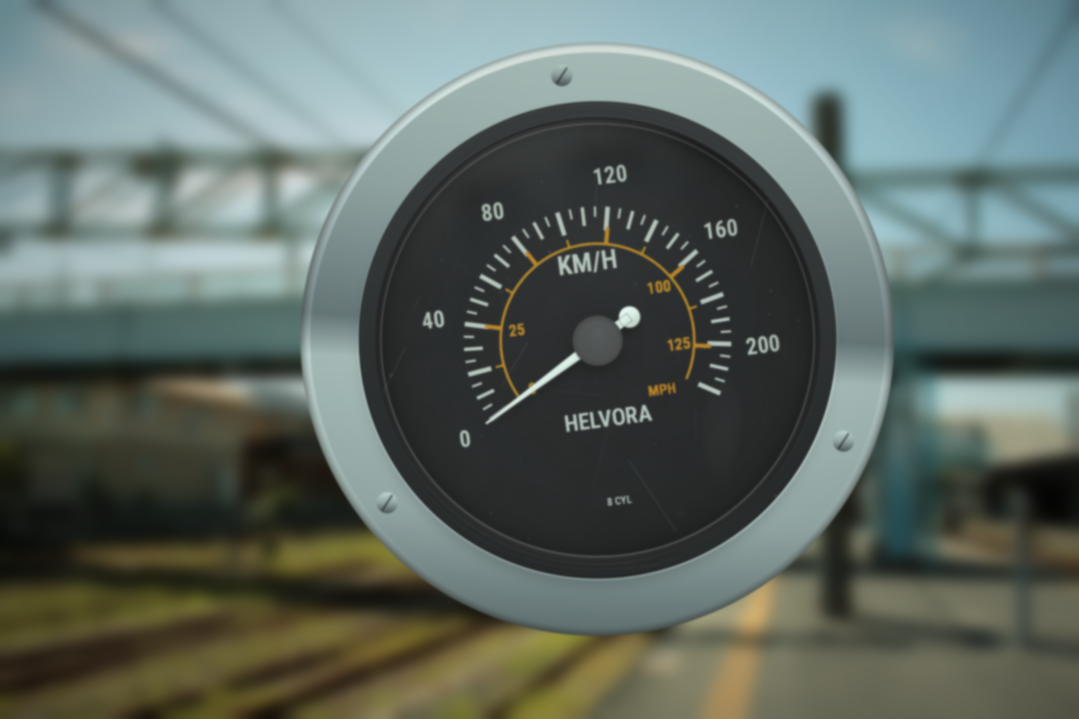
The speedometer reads 0 km/h
